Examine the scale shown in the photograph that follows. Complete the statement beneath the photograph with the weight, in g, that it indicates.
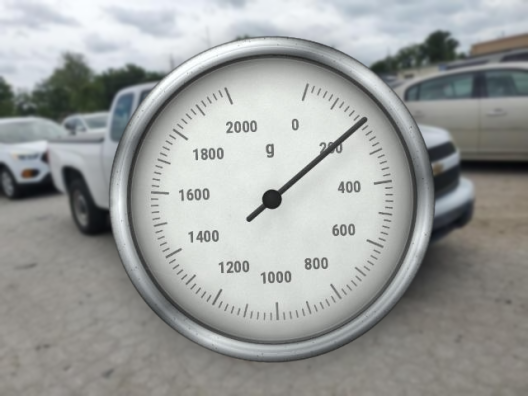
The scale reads 200 g
